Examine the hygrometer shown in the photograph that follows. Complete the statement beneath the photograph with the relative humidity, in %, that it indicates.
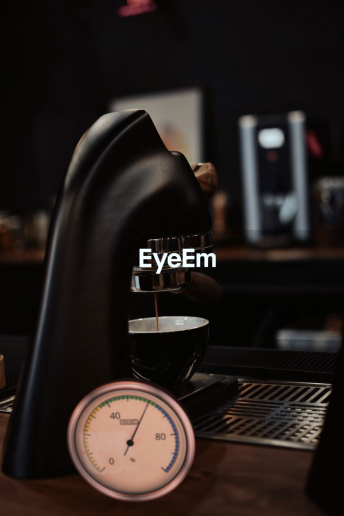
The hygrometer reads 60 %
